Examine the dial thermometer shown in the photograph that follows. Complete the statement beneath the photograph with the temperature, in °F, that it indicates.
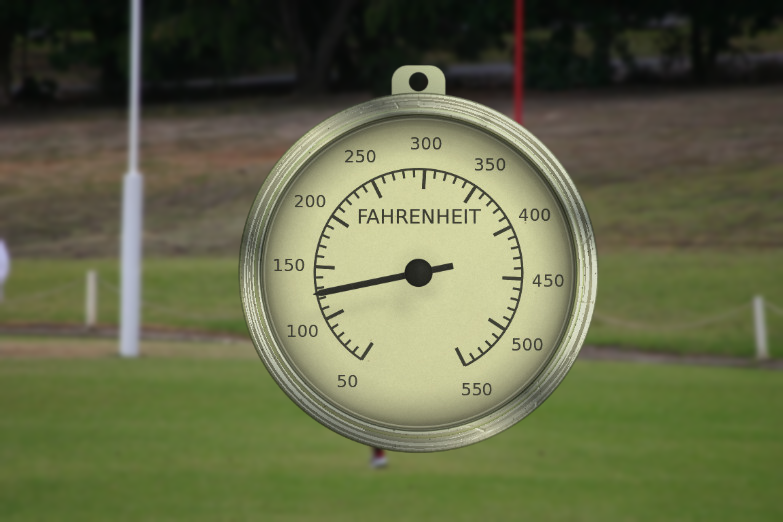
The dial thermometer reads 125 °F
